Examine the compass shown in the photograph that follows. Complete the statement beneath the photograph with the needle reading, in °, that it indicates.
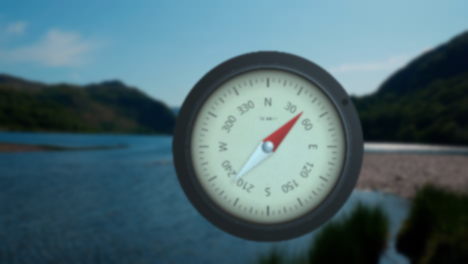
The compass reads 45 °
